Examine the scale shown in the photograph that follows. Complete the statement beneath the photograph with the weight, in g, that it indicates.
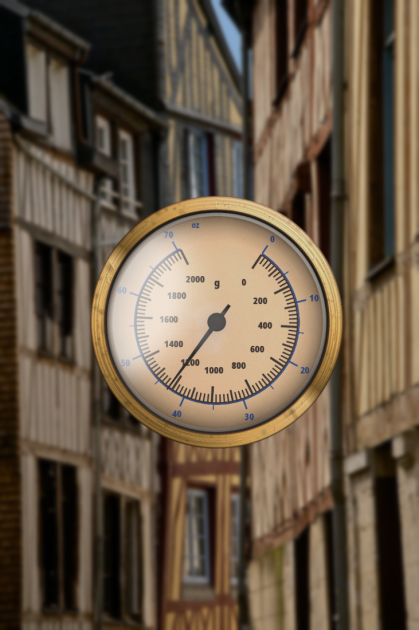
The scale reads 1220 g
